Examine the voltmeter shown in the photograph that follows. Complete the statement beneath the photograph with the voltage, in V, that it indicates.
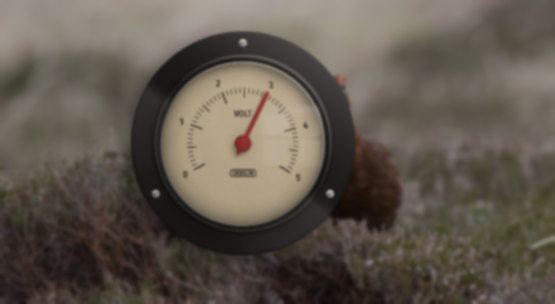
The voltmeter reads 3 V
